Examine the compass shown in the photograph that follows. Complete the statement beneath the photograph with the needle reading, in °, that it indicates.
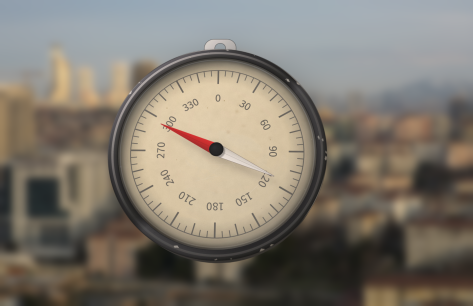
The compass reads 295 °
